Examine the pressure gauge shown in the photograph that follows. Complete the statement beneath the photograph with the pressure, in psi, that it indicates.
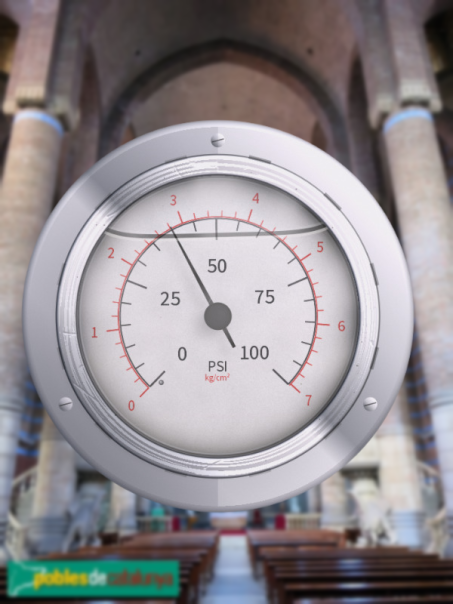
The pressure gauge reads 40 psi
